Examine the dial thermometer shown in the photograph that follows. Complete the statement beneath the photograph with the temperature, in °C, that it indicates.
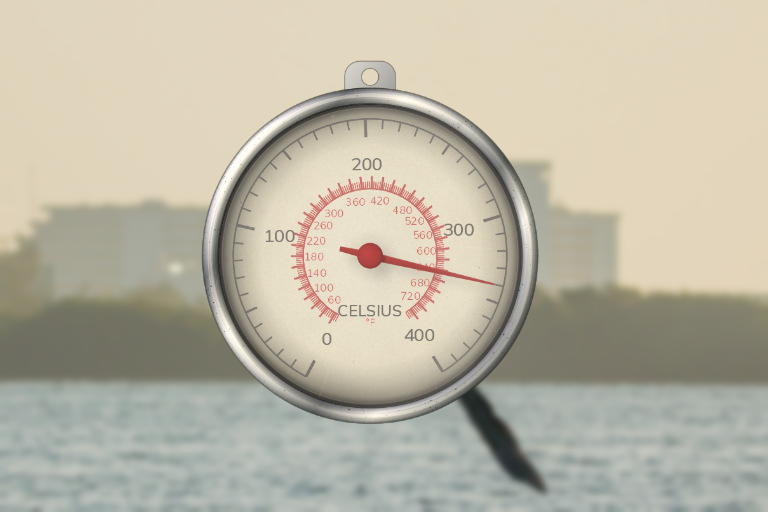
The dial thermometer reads 340 °C
